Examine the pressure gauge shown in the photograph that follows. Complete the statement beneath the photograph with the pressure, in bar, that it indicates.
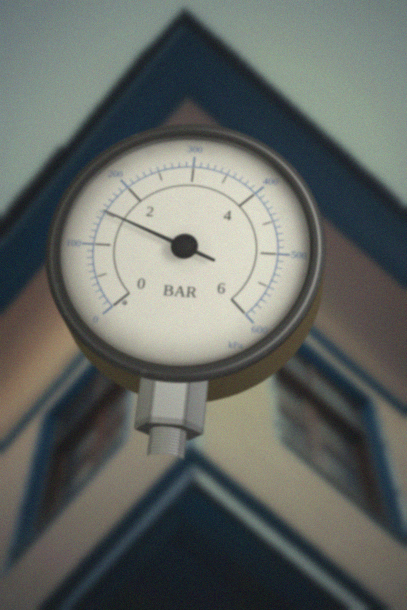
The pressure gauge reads 1.5 bar
